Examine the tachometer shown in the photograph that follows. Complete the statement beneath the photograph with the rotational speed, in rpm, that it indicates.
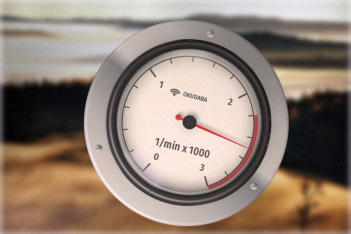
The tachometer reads 2500 rpm
